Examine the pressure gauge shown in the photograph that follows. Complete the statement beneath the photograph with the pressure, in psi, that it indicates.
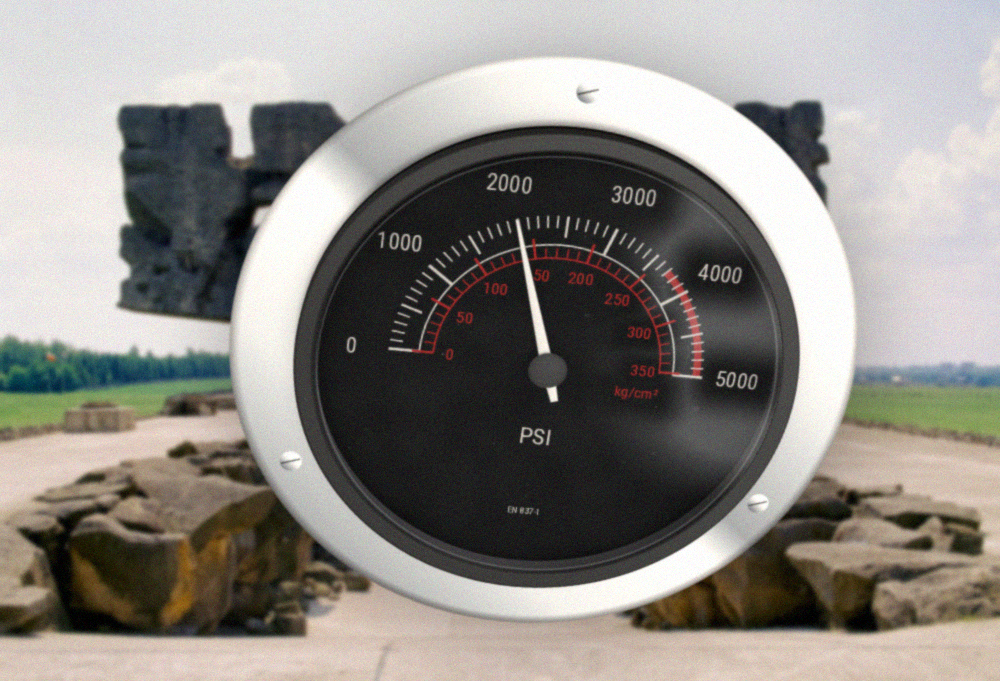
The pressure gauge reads 2000 psi
